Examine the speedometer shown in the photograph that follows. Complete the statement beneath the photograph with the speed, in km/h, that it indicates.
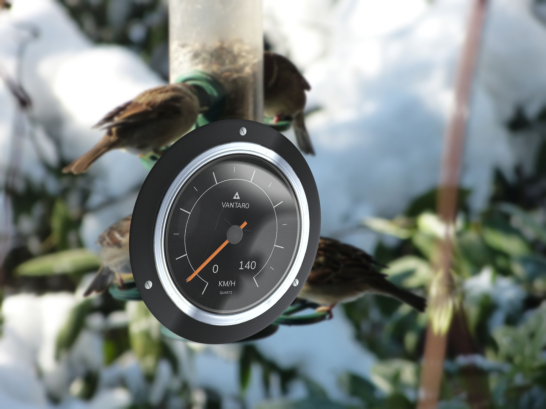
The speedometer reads 10 km/h
